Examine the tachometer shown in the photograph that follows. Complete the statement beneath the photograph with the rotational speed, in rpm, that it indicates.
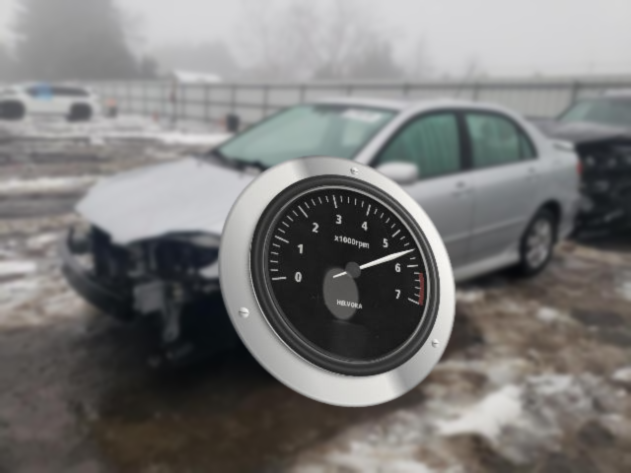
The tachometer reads 5600 rpm
